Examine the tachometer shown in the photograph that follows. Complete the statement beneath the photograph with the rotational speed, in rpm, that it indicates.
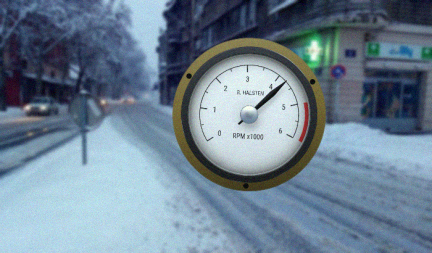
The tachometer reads 4250 rpm
